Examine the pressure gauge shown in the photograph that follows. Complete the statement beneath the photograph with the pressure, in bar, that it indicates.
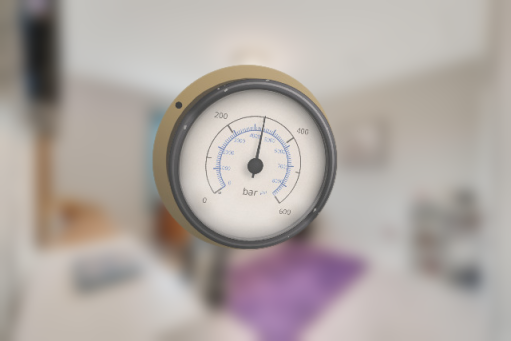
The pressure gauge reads 300 bar
